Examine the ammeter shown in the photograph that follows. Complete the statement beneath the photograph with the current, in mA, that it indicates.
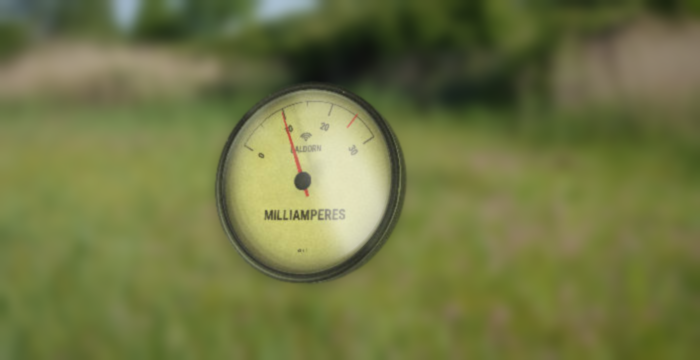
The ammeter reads 10 mA
